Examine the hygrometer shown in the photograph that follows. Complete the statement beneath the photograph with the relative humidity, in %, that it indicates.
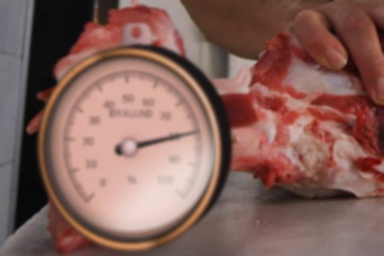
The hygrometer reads 80 %
